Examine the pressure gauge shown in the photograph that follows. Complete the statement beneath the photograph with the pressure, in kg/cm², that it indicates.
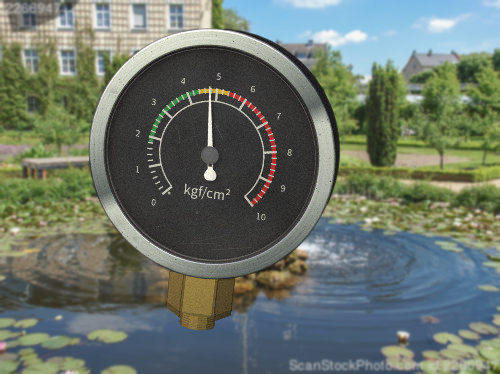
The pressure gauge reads 4.8 kg/cm²
